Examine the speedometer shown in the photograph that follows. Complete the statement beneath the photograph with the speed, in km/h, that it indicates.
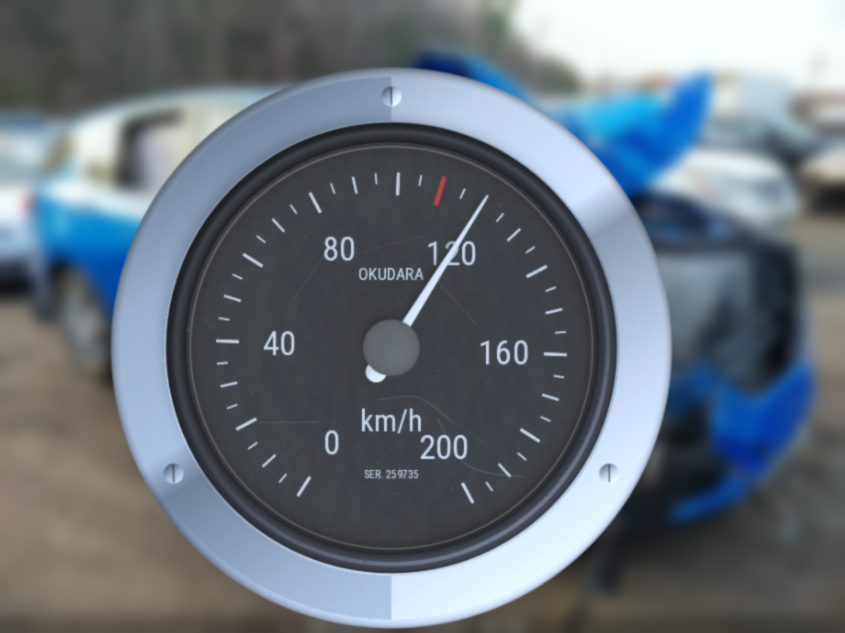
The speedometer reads 120 km/h
